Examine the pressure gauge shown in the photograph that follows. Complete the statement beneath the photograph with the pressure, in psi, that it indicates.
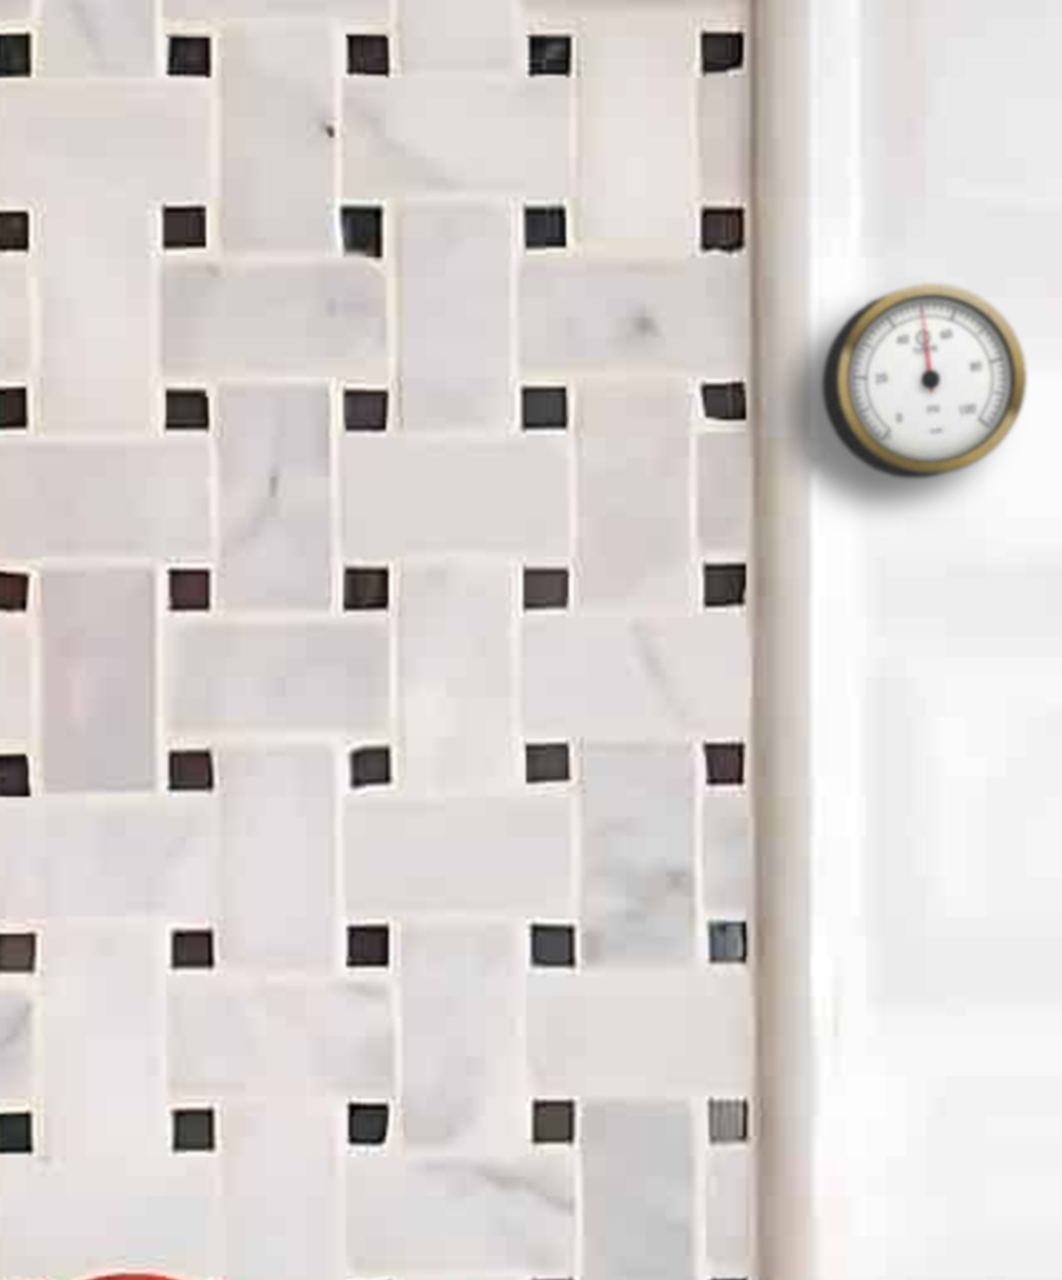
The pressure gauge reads 50 psi
